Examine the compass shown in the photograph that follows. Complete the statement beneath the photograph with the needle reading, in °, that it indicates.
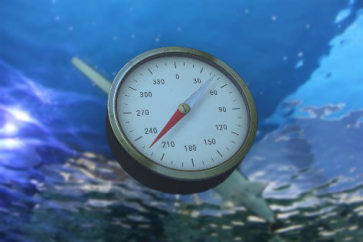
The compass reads 225 °
